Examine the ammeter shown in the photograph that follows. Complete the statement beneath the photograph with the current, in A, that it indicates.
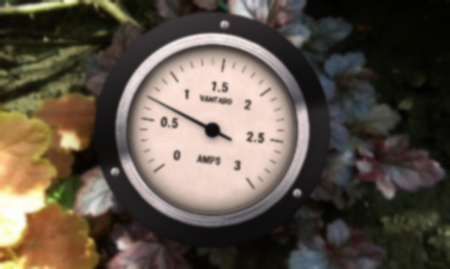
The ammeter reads 0.7 A
